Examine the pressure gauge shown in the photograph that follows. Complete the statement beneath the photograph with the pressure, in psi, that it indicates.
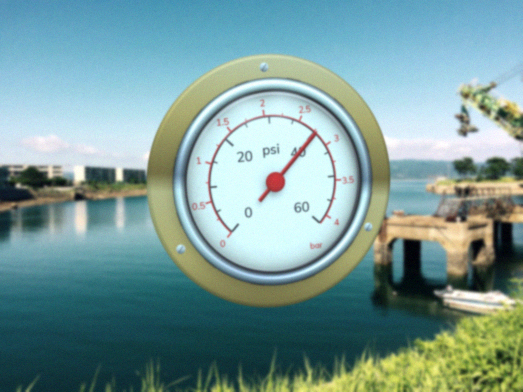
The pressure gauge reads 40 psi
